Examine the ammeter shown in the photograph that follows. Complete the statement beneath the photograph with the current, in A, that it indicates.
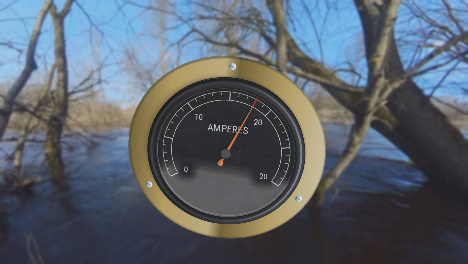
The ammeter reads 18 A
